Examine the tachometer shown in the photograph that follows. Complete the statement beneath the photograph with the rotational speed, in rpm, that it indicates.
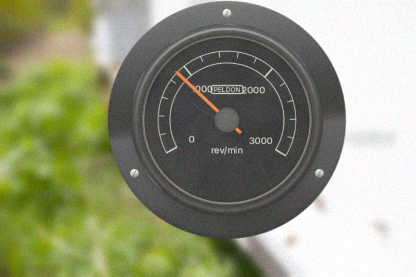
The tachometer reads 900 rpm
